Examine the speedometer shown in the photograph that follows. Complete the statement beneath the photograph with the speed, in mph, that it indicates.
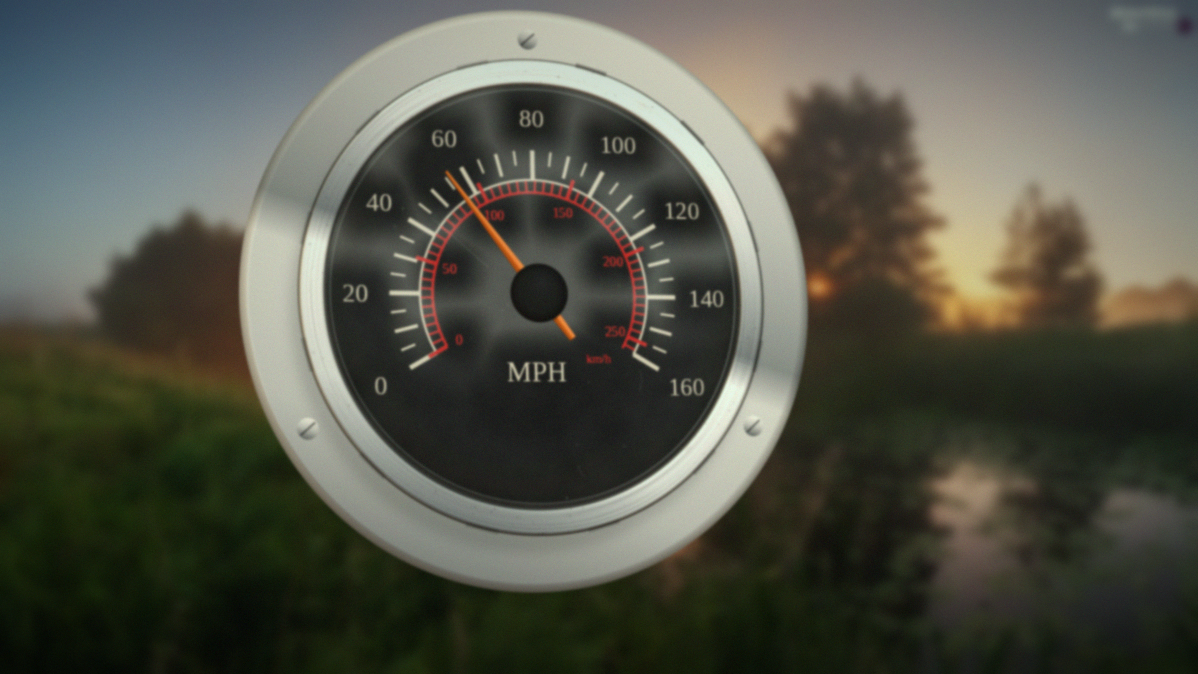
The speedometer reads 55 mph
